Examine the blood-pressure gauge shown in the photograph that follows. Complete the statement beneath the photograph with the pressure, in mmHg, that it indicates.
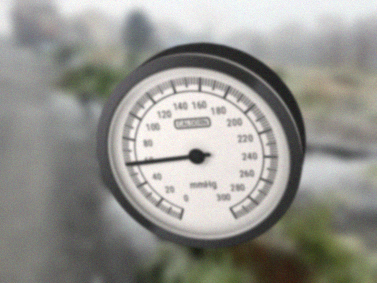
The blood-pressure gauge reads 60 mmHg
